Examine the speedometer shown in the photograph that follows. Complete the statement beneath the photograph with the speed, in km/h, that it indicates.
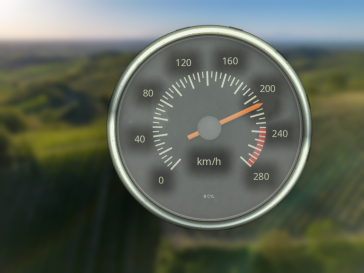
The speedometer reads 210 km/h
